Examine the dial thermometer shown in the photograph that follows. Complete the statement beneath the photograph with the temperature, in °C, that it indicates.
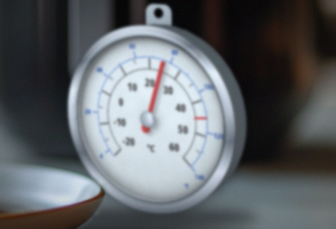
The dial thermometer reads 25 °C
